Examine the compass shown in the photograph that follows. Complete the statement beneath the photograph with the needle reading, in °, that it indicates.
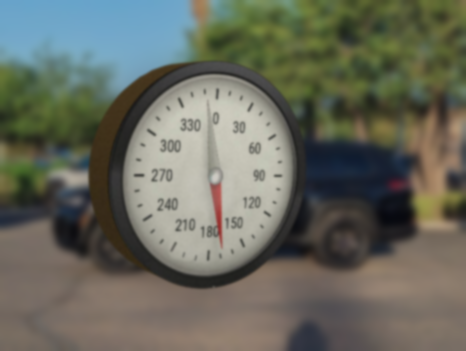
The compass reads 170 °
